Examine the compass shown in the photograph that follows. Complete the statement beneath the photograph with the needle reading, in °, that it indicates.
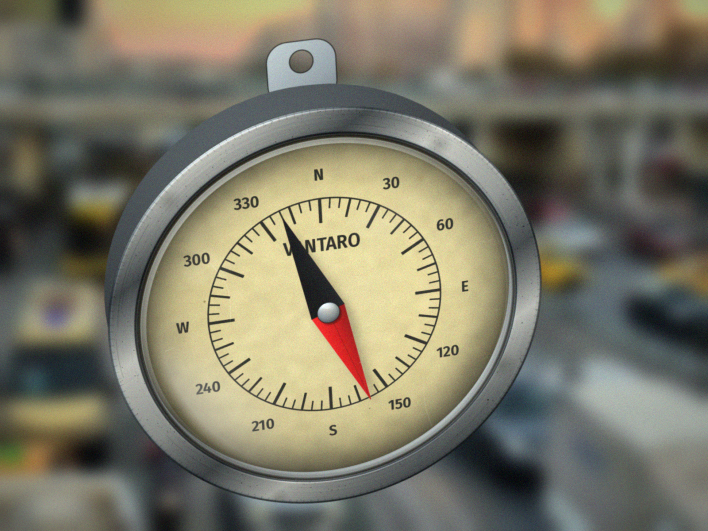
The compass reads 160 °
